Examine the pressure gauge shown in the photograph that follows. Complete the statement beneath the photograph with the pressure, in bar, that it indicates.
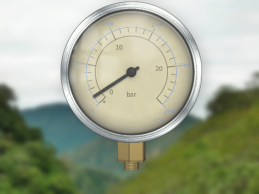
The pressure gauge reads 1 bar
